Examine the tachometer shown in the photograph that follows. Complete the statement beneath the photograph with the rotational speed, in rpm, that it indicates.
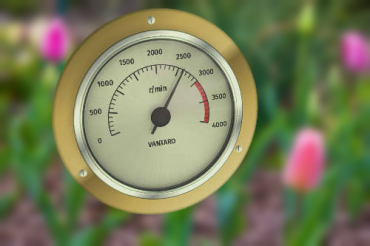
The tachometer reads 2600 rpm
